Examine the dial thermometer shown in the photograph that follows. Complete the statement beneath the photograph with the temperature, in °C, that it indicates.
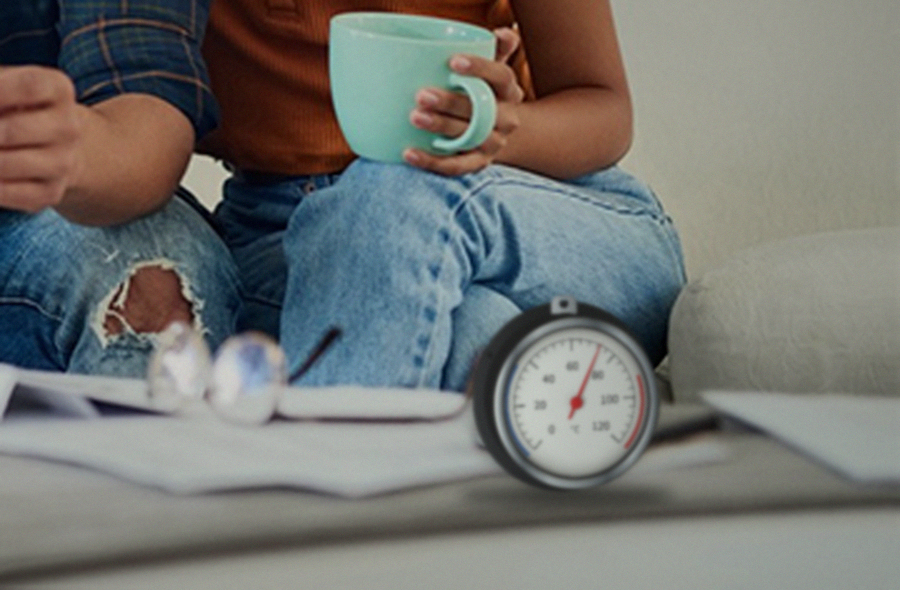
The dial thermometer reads 72 °C
